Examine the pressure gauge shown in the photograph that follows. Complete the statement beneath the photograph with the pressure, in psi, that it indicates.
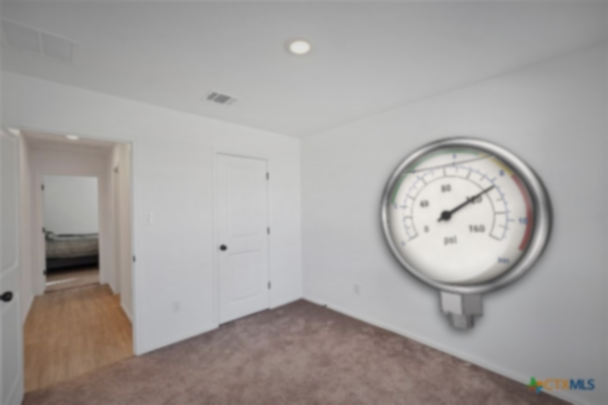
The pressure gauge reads 120 psi
